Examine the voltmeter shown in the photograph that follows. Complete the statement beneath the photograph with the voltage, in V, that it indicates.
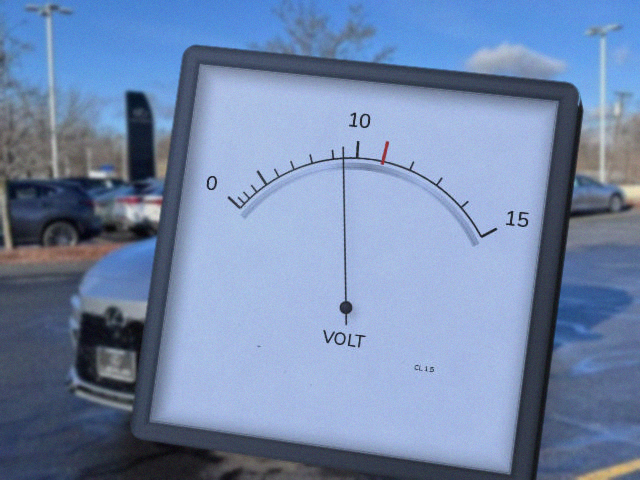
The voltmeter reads 9.5 V
